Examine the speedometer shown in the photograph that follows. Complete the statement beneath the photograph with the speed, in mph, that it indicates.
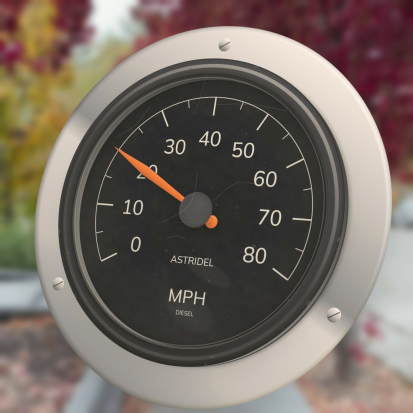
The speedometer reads 20 mph
